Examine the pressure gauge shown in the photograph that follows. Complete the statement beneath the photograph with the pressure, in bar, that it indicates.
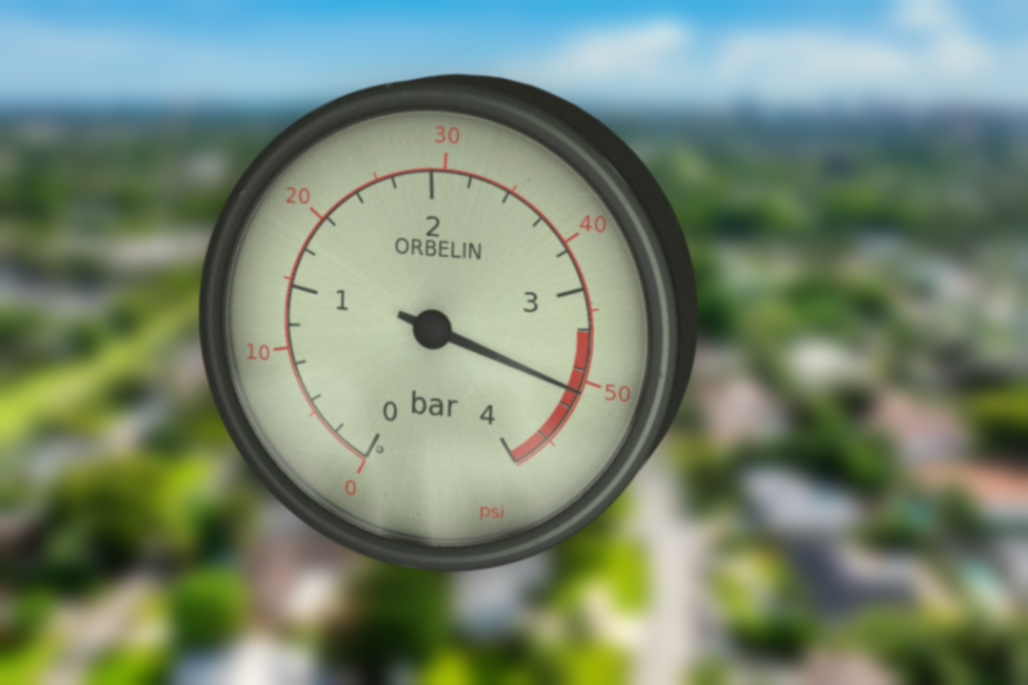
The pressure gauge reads 3.5 bar
